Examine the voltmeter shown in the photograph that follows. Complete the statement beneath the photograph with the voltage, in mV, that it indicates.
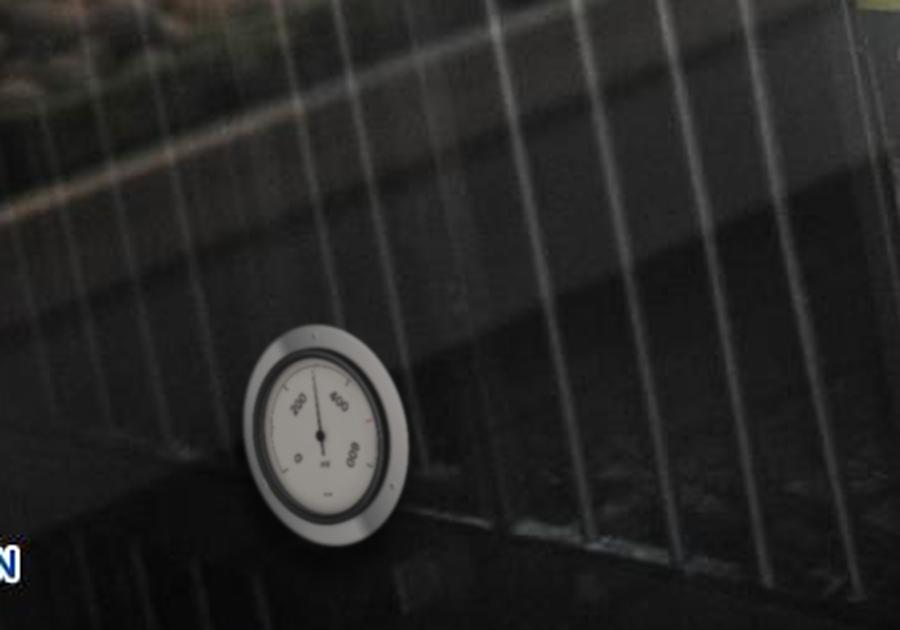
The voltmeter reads 300 mV
